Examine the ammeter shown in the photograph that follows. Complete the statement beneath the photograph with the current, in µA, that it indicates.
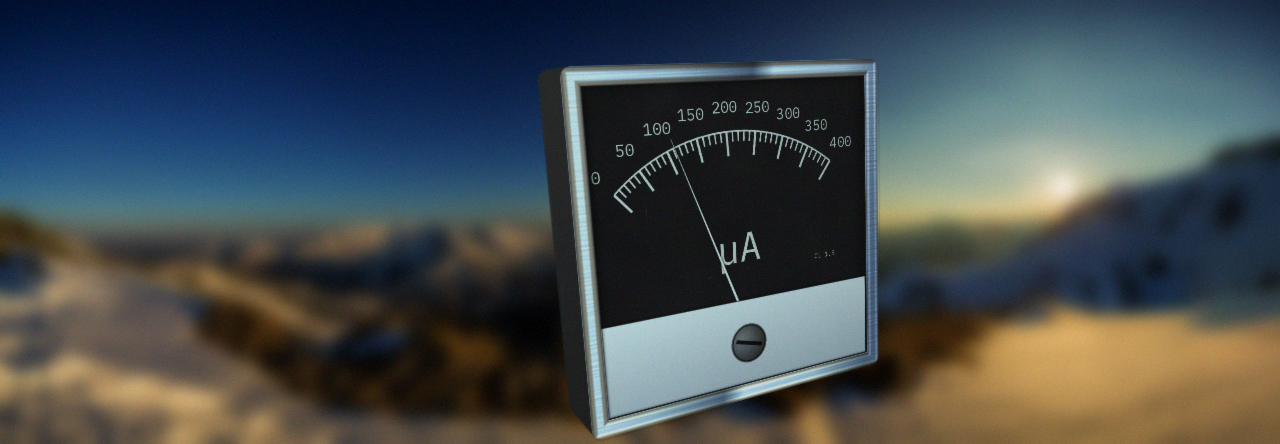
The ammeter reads 110 µA
